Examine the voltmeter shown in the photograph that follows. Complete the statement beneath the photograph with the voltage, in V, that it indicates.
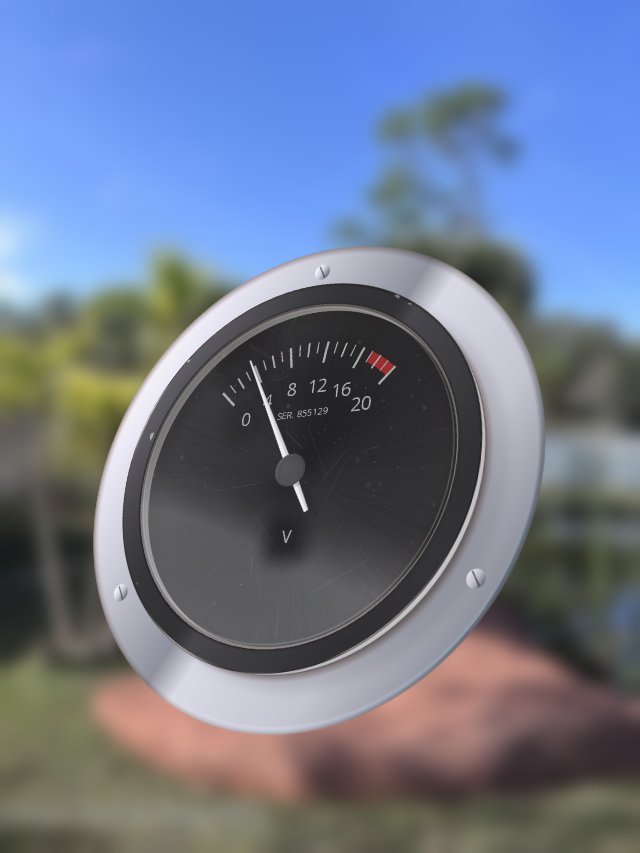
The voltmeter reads 4 V
